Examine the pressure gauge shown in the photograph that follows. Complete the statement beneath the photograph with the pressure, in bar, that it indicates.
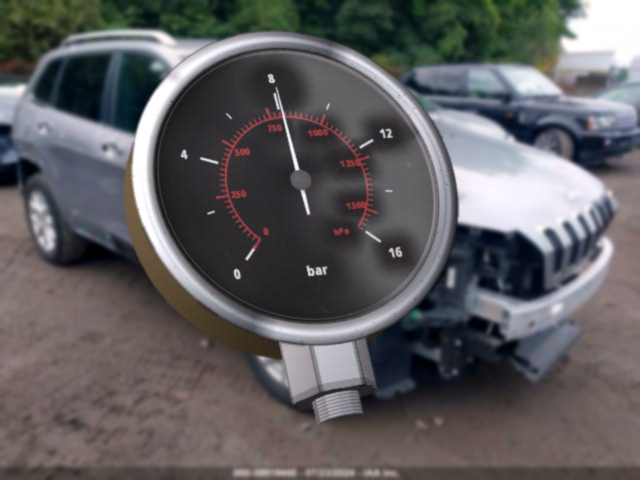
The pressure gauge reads 8 bar
